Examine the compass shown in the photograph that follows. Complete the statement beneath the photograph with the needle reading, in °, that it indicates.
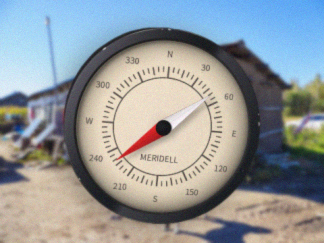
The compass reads 230 °
